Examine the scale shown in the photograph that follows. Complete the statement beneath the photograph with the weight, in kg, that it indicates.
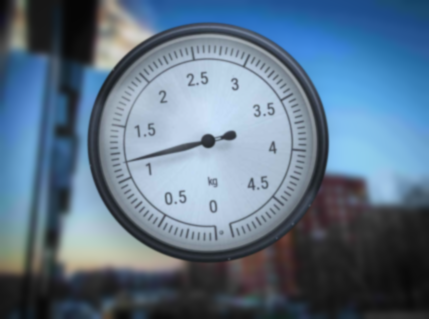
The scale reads 1.15 kg
